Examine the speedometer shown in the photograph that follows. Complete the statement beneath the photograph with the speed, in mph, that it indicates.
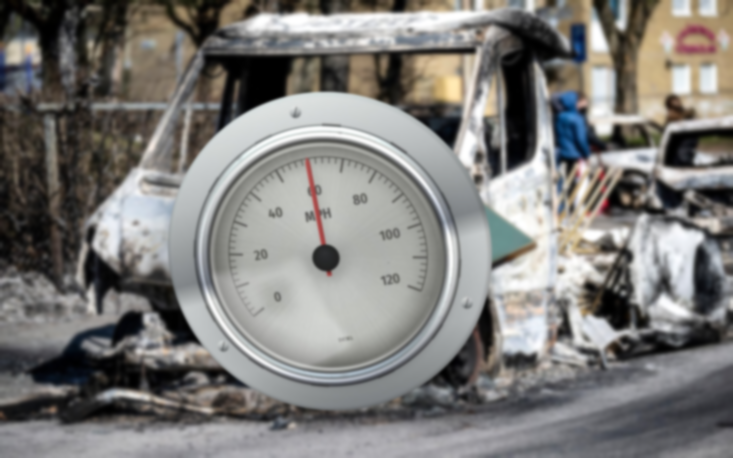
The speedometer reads 60 mph
